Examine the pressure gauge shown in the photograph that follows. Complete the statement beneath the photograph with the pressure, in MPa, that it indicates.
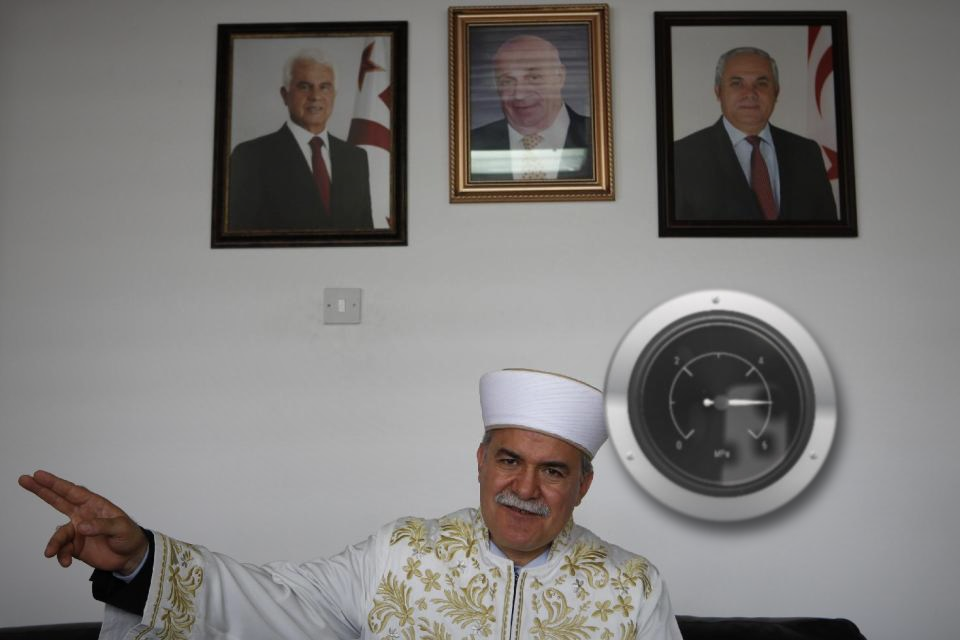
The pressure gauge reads 5 MPa
